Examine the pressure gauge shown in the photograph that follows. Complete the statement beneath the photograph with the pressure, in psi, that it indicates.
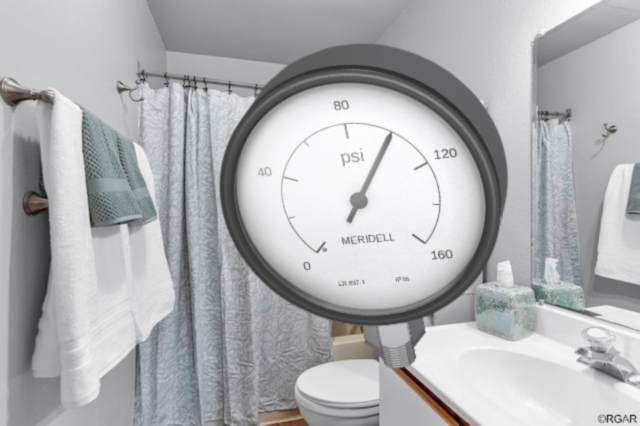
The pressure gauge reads 100 psi
